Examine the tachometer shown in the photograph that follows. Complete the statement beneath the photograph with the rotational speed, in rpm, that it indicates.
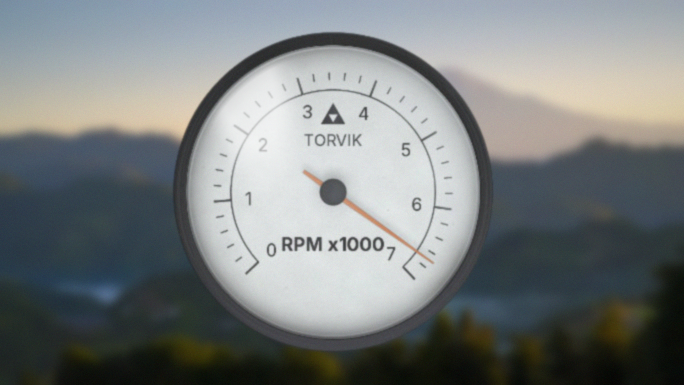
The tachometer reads 6700 rpm
